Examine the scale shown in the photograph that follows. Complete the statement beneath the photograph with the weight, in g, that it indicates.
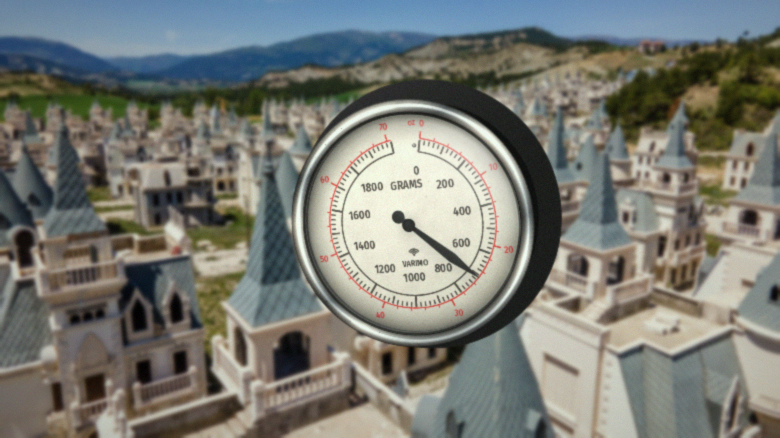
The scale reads 700 g
